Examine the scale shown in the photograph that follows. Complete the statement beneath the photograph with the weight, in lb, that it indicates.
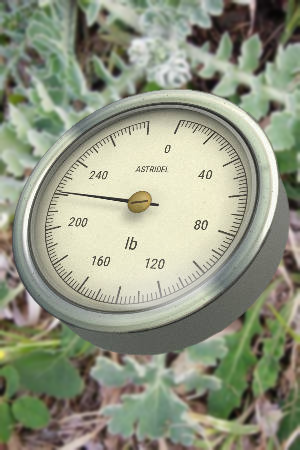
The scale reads 220 lb
